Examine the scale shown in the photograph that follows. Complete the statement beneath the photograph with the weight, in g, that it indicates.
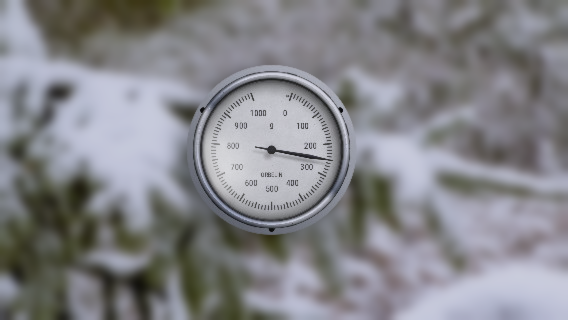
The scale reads 250 g
